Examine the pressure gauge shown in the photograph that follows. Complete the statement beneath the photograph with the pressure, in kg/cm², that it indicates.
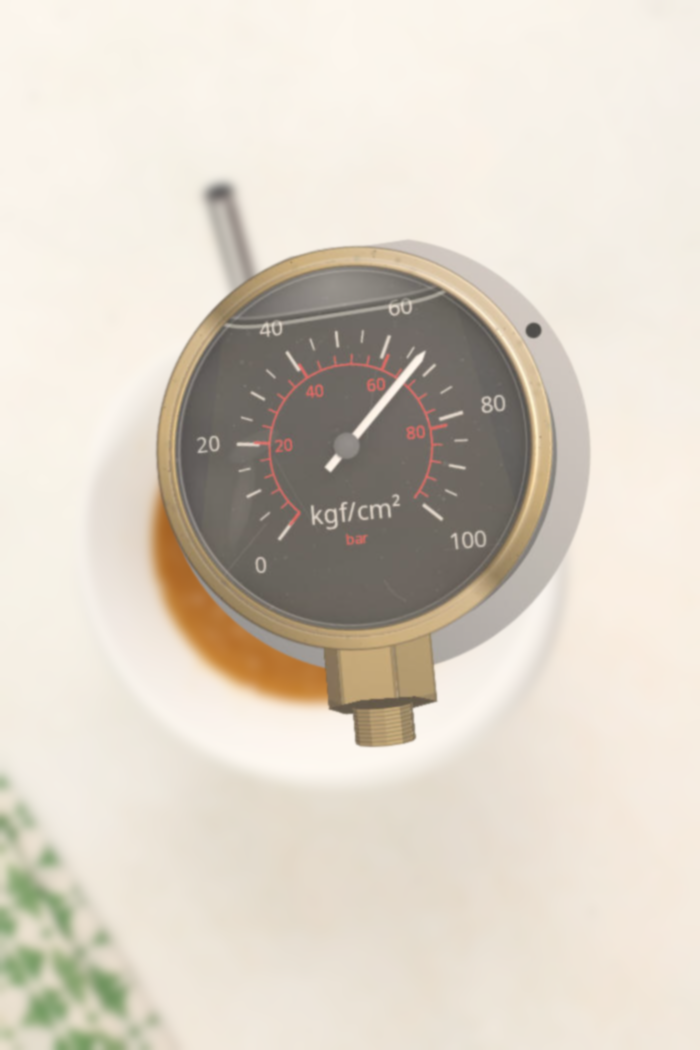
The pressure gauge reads 67.5 kg/cm²
